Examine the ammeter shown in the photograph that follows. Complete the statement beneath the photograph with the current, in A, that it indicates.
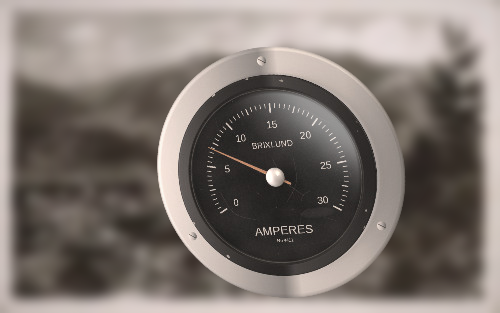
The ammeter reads 7 A
